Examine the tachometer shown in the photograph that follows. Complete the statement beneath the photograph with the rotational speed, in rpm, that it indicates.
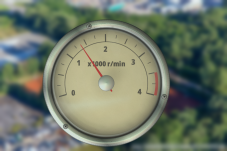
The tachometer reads 1375 rpm
